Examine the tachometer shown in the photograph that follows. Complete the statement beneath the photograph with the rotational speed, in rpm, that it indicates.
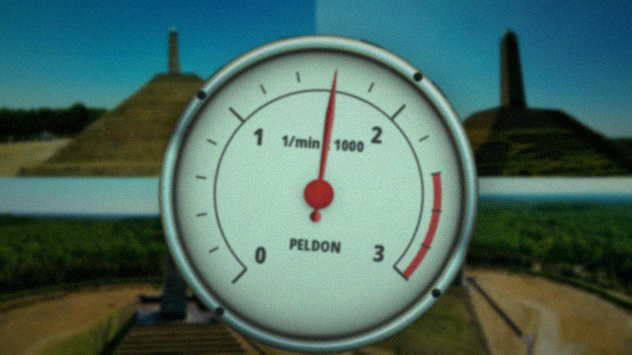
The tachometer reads 1600 rpm
